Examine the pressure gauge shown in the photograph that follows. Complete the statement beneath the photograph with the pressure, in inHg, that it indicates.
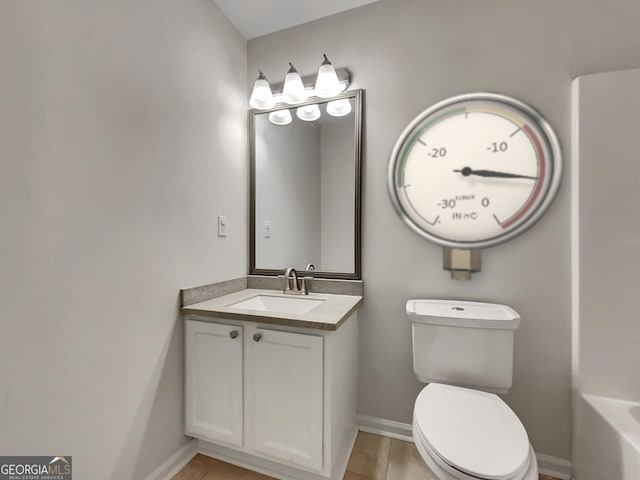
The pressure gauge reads -5 inHg
